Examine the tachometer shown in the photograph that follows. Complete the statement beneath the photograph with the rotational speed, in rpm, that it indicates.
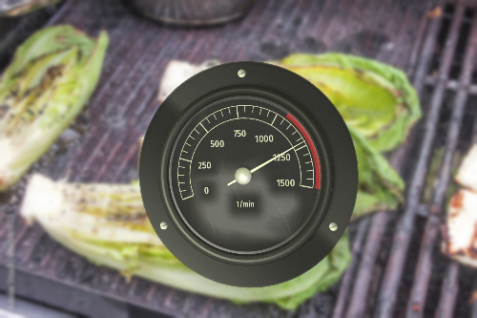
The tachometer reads 1225 rpm
